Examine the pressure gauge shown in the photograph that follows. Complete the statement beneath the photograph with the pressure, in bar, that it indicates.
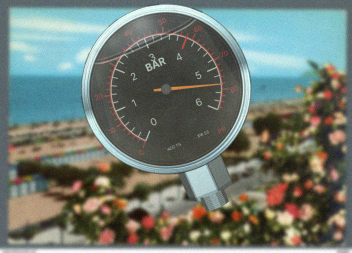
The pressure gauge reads 5.4 bar
